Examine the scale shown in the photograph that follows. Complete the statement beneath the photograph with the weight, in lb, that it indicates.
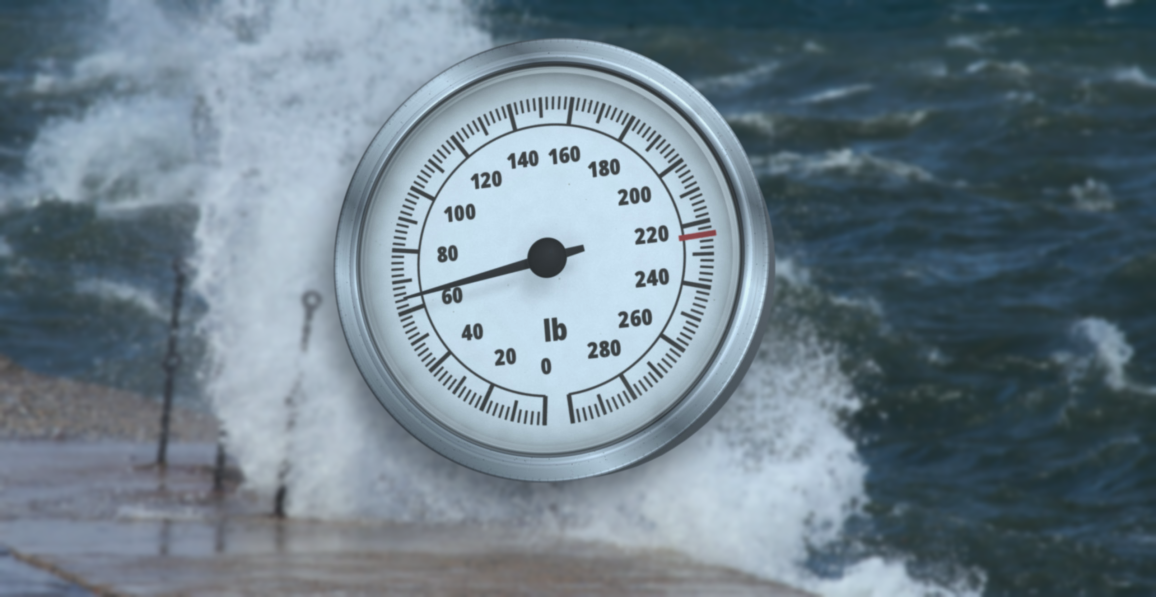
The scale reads 64 lb
